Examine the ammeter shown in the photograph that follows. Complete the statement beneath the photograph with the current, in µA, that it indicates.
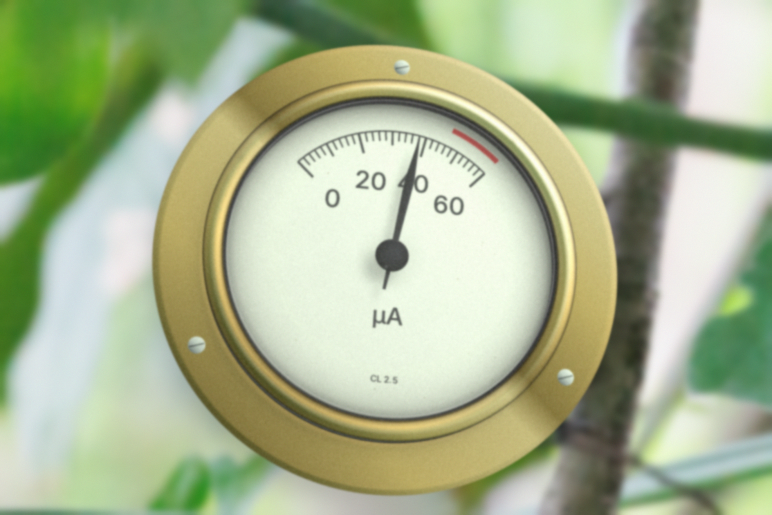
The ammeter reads 38 µA
